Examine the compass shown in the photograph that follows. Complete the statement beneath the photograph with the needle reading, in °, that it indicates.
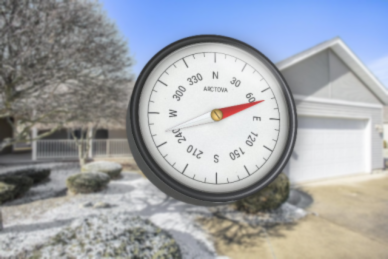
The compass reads 70 °
